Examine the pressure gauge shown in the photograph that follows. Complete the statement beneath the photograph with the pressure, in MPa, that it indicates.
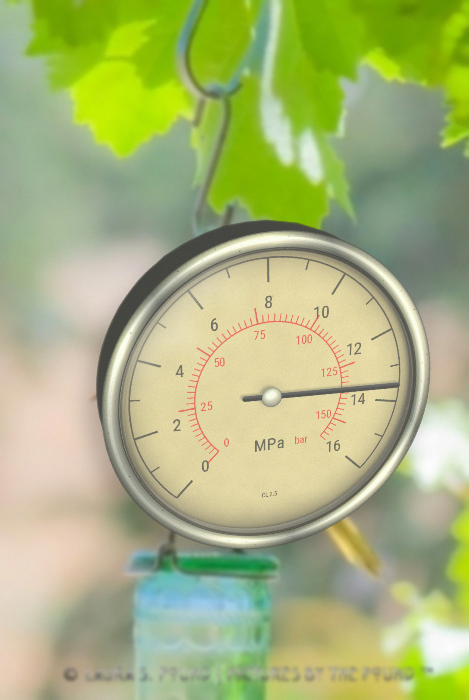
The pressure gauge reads 13.5 MPa
